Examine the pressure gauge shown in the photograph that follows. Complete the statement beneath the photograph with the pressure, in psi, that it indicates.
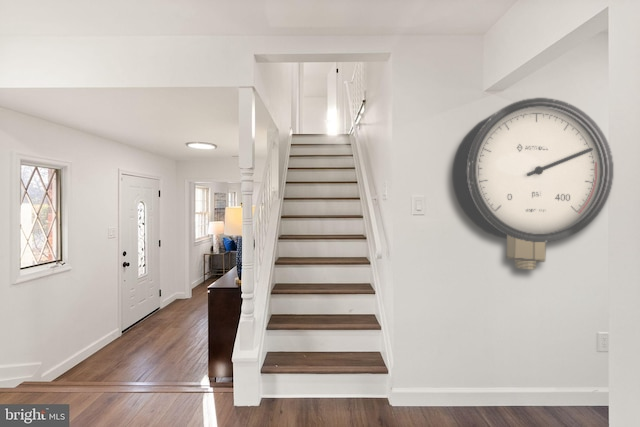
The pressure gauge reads 300 psi
